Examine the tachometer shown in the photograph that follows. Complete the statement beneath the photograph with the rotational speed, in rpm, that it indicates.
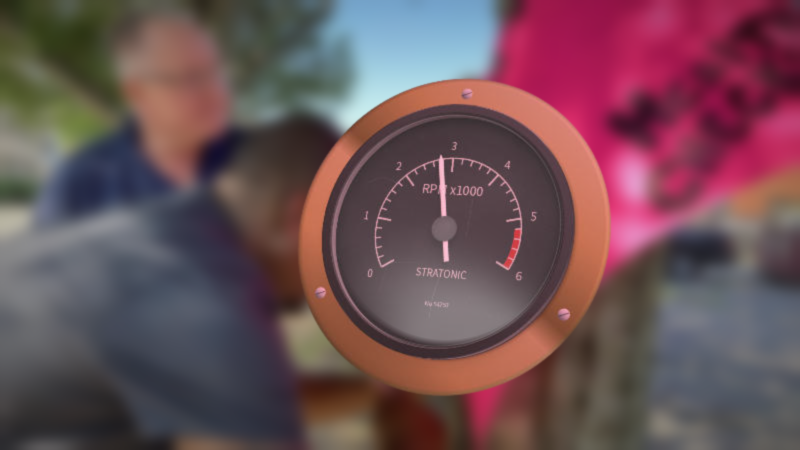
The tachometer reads 2800 rpm
